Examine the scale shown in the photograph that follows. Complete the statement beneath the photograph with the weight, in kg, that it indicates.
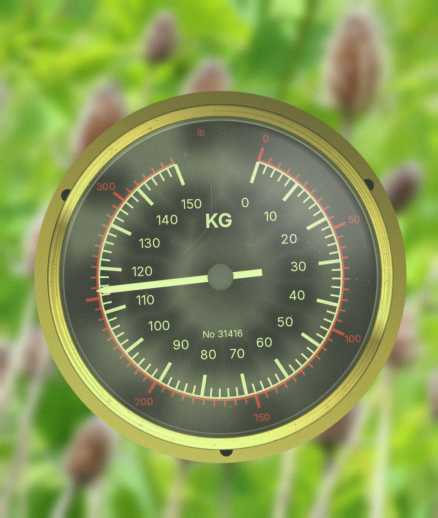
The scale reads 115 kg
